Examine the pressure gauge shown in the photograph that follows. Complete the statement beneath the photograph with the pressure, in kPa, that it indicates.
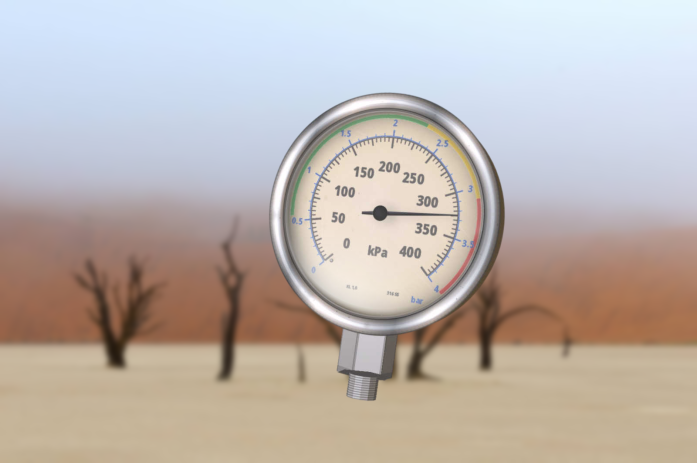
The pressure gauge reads 325 kPa
